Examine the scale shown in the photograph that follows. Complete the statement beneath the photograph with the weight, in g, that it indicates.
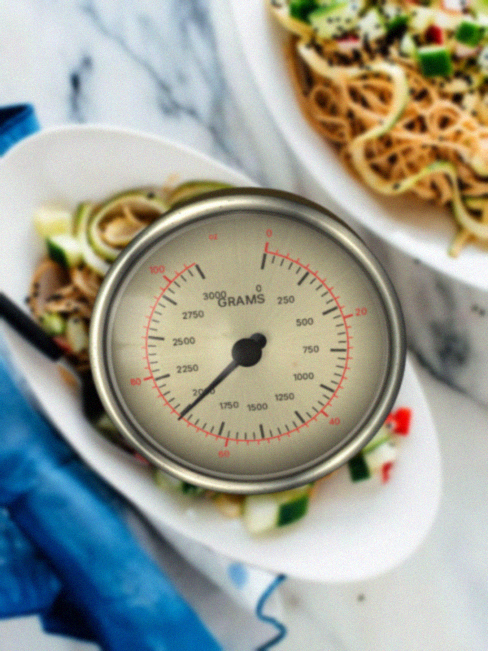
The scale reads 2000 g
